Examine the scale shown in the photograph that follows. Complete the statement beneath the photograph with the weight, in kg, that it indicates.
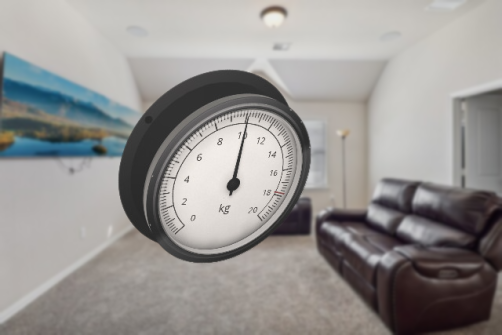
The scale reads 10 kg
